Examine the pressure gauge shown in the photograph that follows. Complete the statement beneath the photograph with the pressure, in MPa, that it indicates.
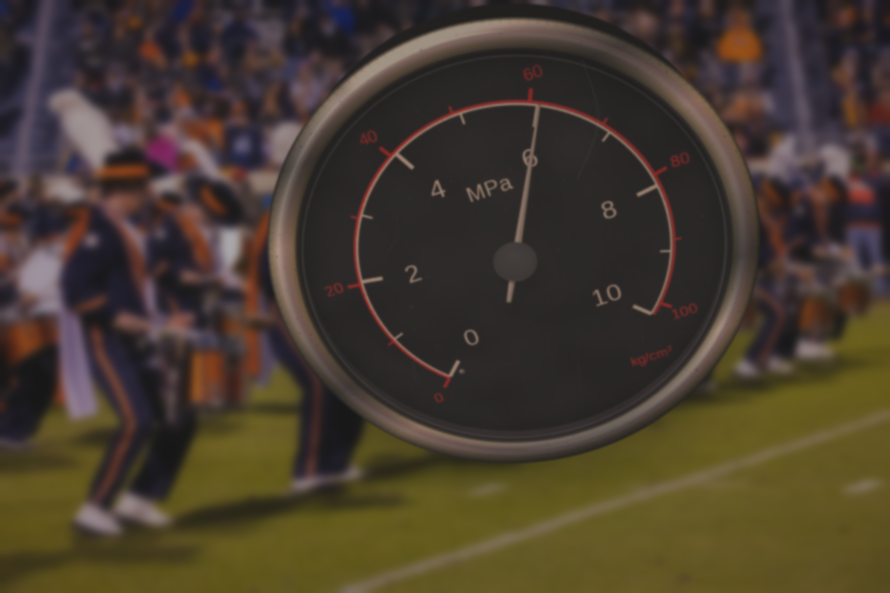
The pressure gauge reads 6 MPa
